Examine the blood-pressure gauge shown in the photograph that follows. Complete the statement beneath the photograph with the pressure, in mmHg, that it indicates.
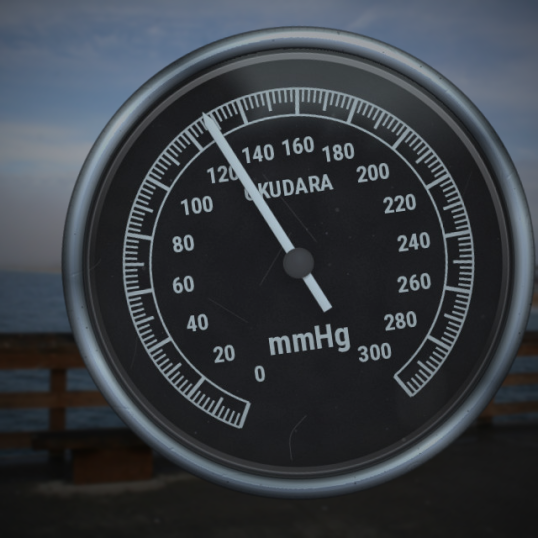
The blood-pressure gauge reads 128 mmHg
